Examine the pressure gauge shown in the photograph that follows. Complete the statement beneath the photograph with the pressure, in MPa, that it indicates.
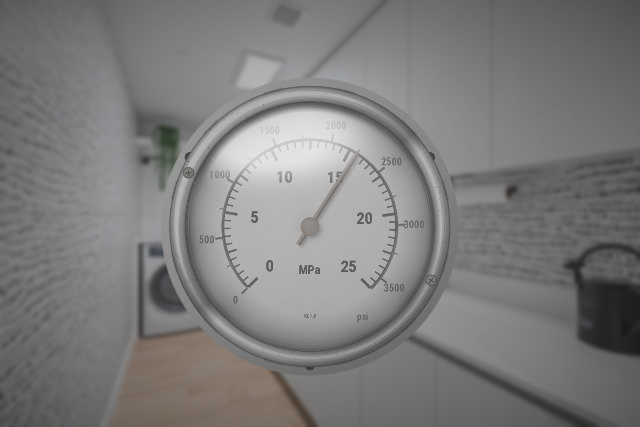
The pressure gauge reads 15.5 MPa
